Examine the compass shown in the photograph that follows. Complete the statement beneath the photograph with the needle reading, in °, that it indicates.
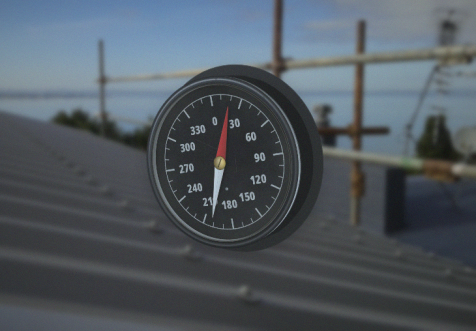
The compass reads 20 °
